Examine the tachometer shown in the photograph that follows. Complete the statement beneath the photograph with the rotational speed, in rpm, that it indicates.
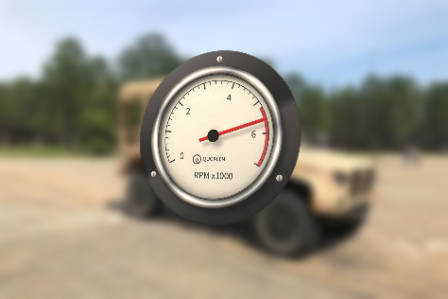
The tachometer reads 5600 rpm
